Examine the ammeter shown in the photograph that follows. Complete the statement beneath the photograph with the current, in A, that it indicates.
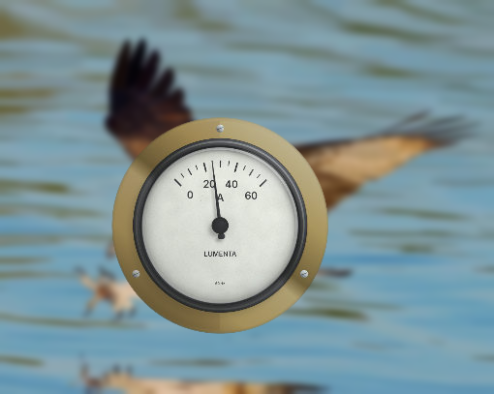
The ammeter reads 25 A
